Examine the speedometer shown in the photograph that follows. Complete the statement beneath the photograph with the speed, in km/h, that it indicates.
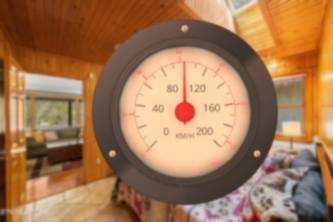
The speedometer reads 100 km/h
